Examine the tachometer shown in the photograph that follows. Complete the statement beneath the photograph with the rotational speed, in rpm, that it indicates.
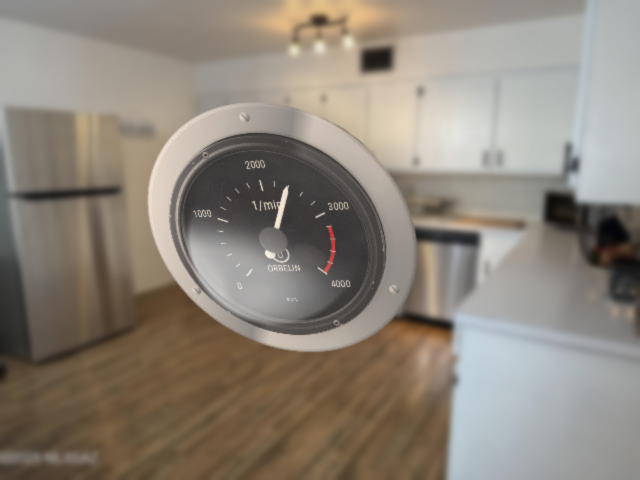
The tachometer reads 2400 rpm
